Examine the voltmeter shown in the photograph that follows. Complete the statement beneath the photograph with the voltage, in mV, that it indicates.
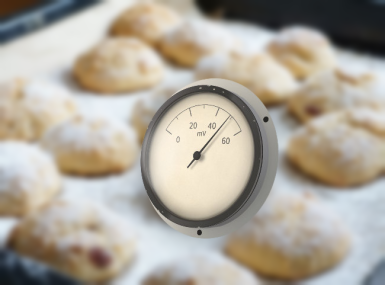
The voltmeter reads 50 mV
